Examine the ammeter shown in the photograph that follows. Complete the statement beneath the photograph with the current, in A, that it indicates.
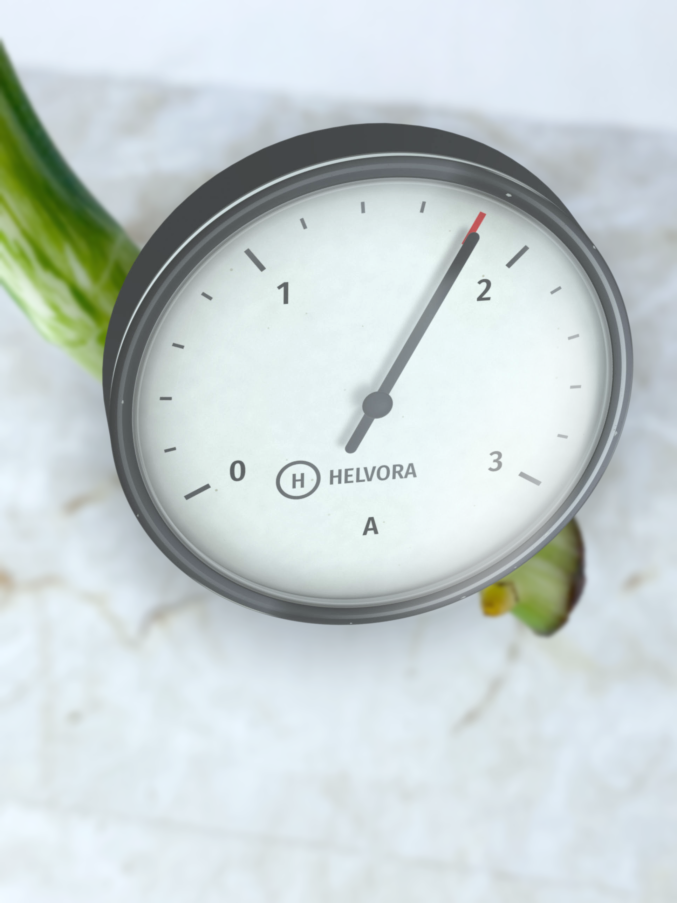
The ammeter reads 1.8 A
